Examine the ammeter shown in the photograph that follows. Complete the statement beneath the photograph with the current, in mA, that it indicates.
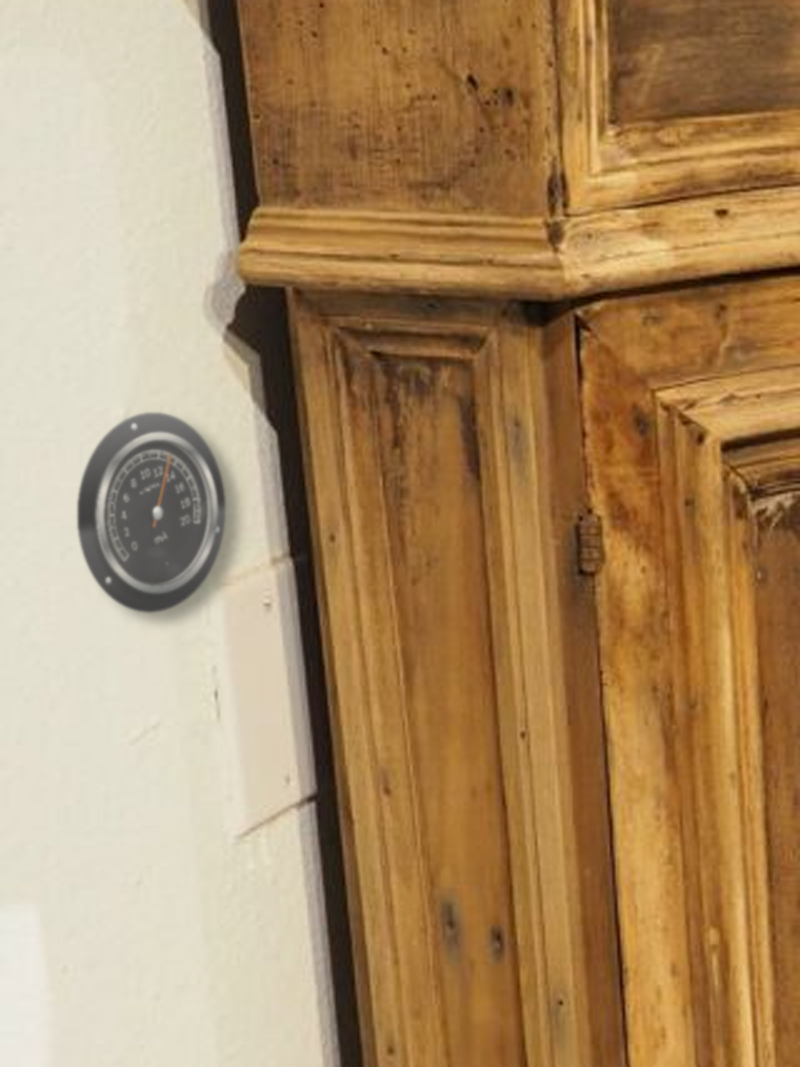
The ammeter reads 13 mA
